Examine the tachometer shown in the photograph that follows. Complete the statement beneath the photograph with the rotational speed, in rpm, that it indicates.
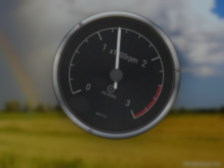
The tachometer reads 1300 rpm
